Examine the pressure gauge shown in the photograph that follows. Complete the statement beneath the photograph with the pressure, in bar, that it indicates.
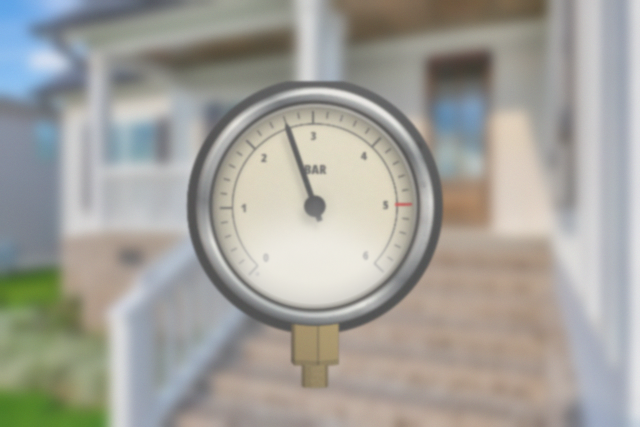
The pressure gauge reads 2.6 bar
